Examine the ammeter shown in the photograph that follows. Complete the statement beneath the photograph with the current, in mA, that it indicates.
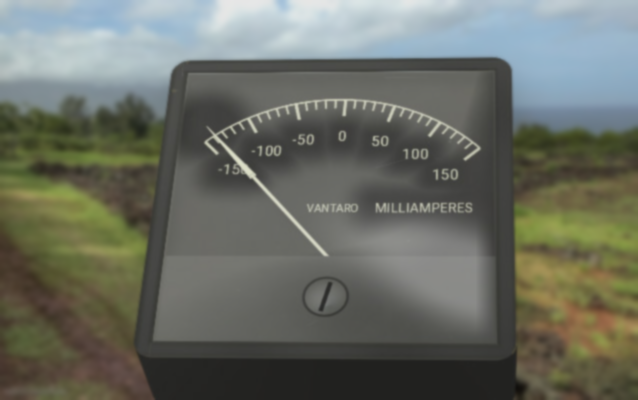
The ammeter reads -140 mA
